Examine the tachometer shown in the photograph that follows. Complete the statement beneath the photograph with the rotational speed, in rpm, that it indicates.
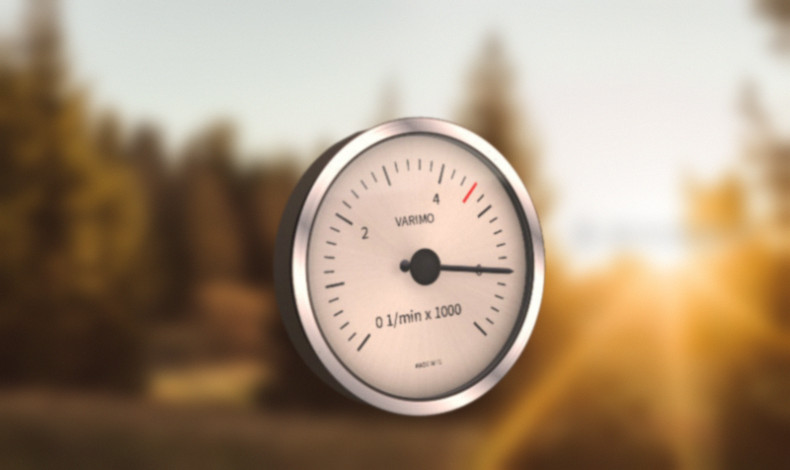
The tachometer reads 6000 rpm
